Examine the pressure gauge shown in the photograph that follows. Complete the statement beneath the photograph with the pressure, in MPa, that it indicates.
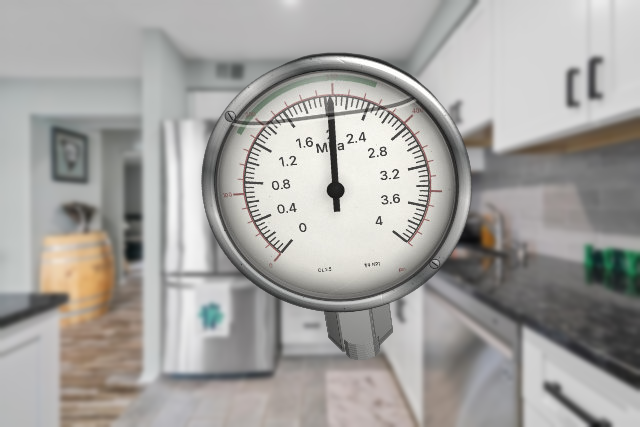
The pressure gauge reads 2.05 MPa
